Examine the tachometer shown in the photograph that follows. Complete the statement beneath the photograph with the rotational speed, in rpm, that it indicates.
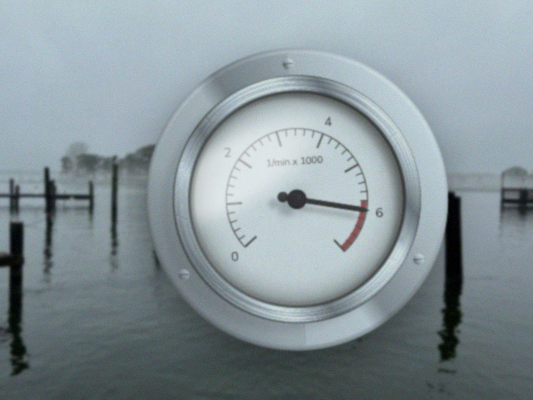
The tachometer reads 6000 rpm
